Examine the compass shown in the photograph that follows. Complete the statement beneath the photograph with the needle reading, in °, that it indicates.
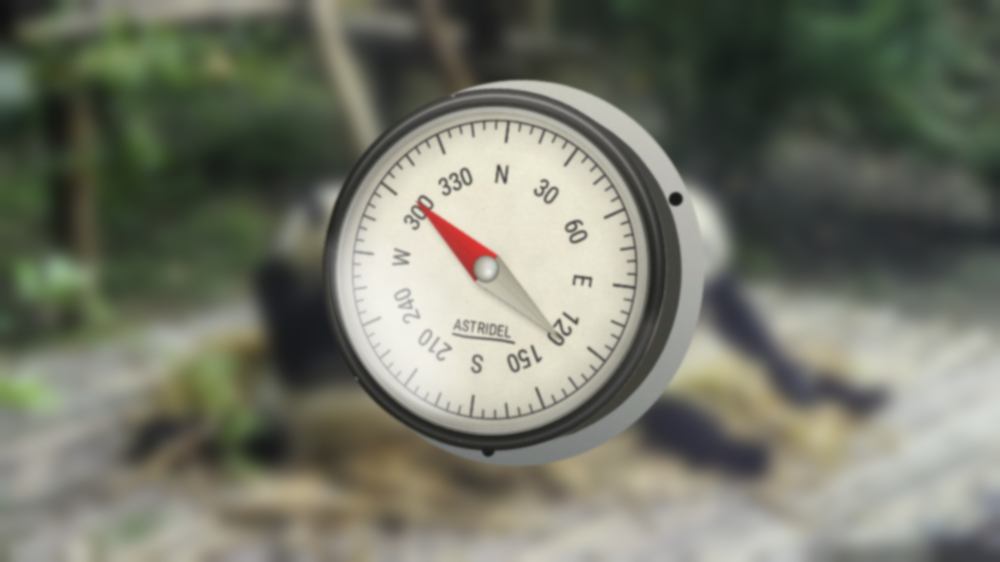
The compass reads 305 °
